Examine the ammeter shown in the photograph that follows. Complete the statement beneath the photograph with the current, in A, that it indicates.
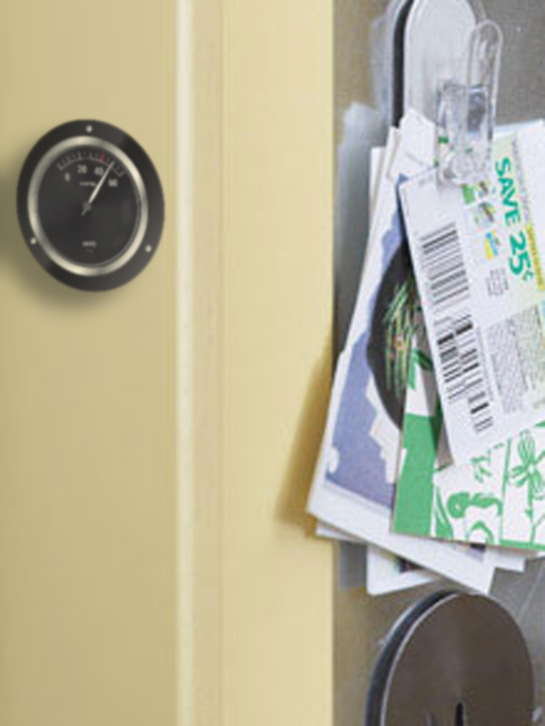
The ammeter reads 50 A
